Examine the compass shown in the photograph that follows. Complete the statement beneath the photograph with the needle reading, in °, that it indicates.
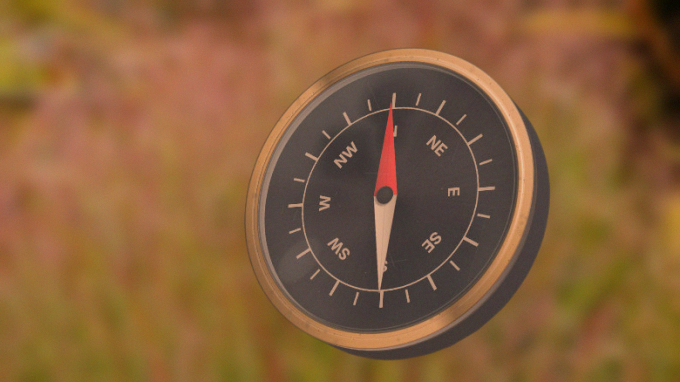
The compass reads 0 °
